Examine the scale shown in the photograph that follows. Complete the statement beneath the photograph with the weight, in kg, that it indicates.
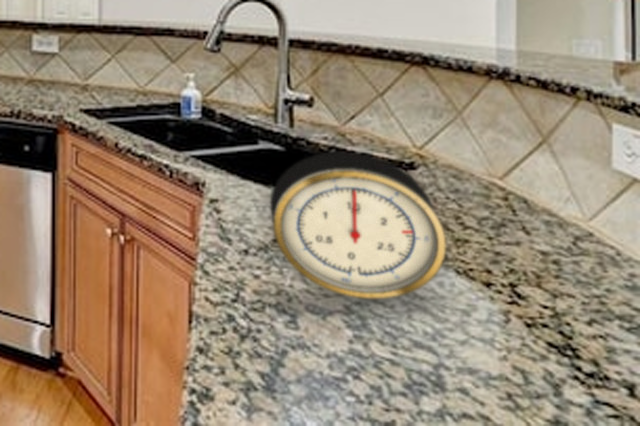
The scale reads 1.5 kg
